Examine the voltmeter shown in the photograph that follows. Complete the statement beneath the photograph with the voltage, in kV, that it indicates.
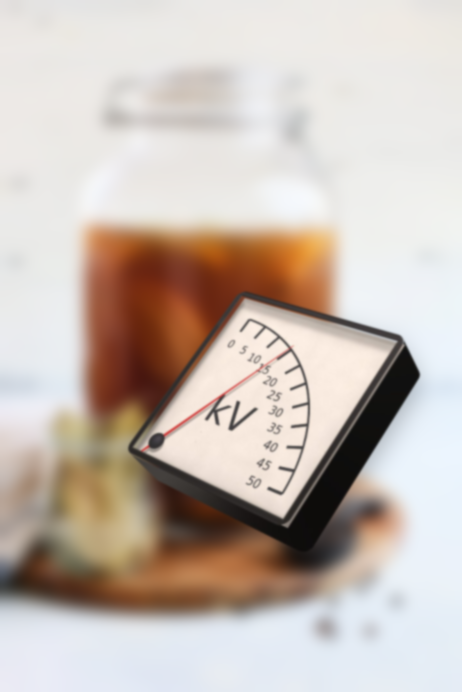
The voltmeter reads 15 kV
